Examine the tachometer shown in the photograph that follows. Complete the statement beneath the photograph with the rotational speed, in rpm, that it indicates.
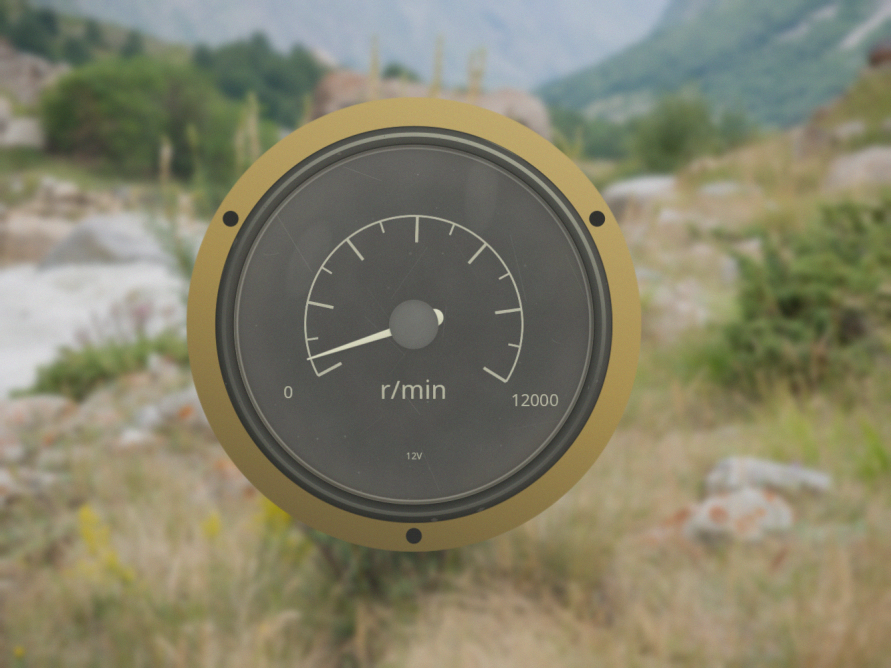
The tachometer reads 500 rpm
